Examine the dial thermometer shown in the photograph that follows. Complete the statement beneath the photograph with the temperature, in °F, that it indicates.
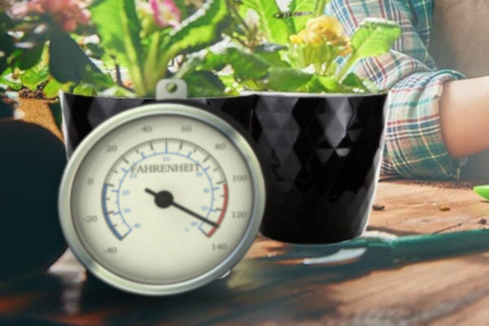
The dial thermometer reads 130 °F
